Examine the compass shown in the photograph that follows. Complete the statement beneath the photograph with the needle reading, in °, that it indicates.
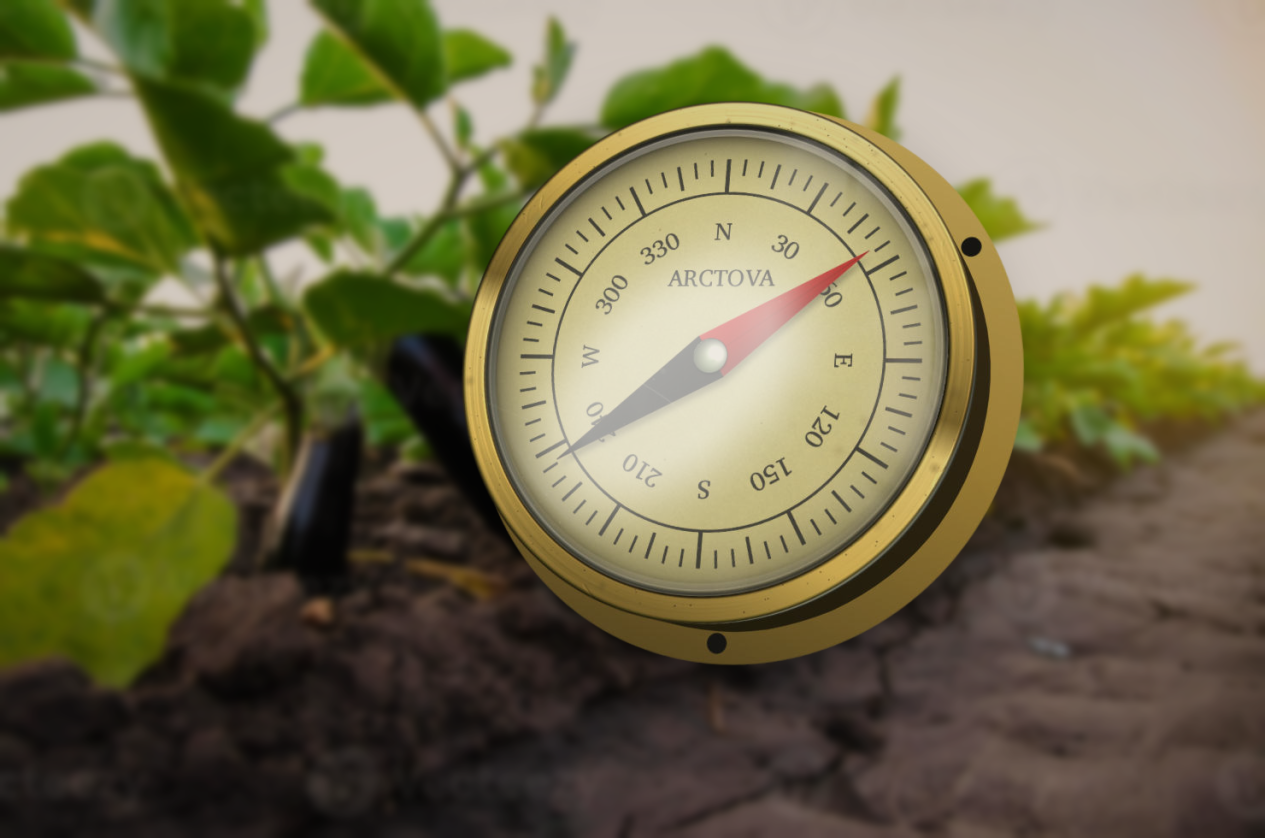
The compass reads 55 °
